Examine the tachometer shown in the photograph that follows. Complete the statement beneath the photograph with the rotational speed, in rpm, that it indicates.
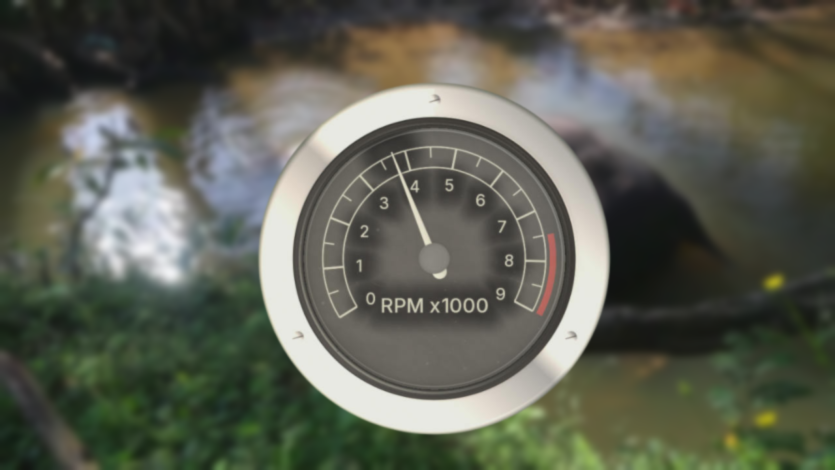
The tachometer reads 3750 rpm
